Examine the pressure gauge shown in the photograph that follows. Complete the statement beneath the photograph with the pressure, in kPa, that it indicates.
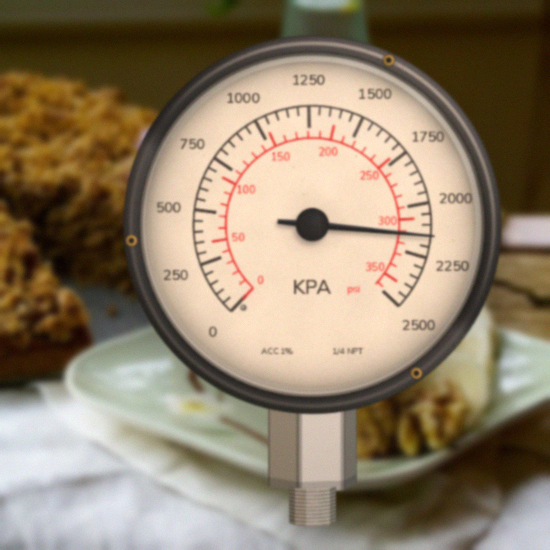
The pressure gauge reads 2150 kPa
